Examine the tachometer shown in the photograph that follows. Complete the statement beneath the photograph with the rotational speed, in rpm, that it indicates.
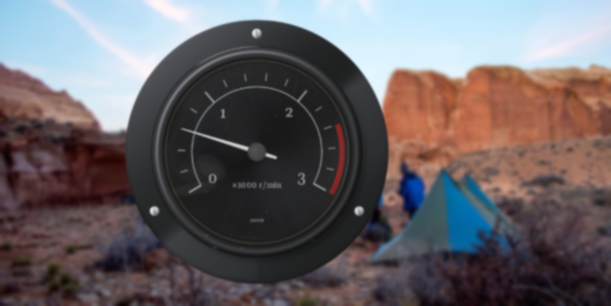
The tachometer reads 600 rpm
